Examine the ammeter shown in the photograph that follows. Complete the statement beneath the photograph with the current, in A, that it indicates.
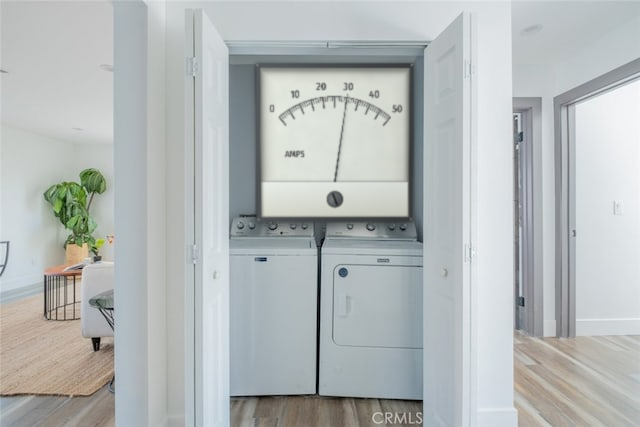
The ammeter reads 30 A
